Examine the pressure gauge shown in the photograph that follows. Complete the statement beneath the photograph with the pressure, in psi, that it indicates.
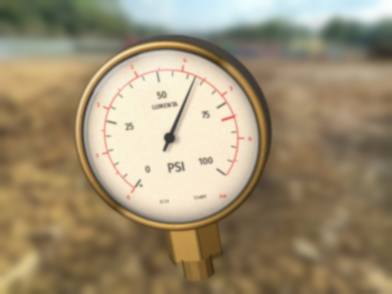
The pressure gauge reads 62.5 psi
